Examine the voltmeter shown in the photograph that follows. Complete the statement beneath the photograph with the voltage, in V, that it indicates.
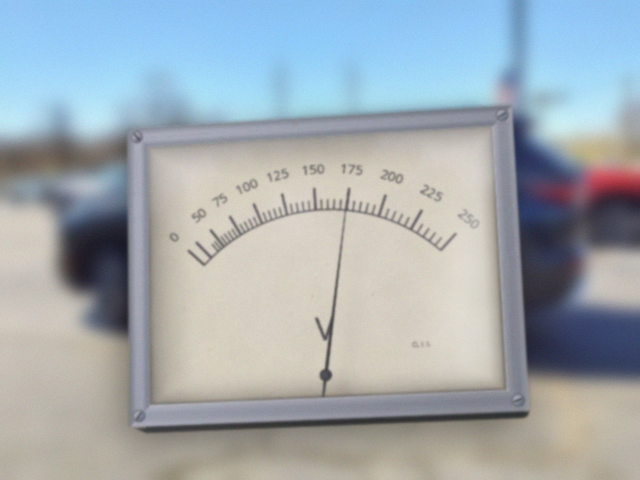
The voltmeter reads 175 V
